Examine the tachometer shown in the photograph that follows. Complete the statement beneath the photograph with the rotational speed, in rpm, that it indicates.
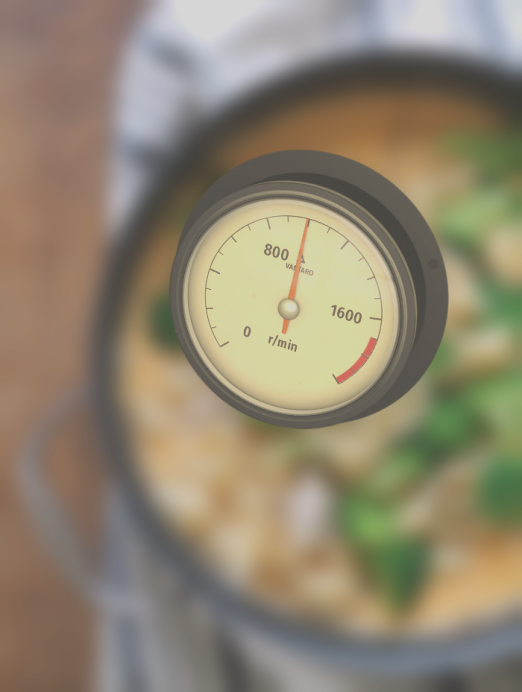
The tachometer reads 1000 rpm
